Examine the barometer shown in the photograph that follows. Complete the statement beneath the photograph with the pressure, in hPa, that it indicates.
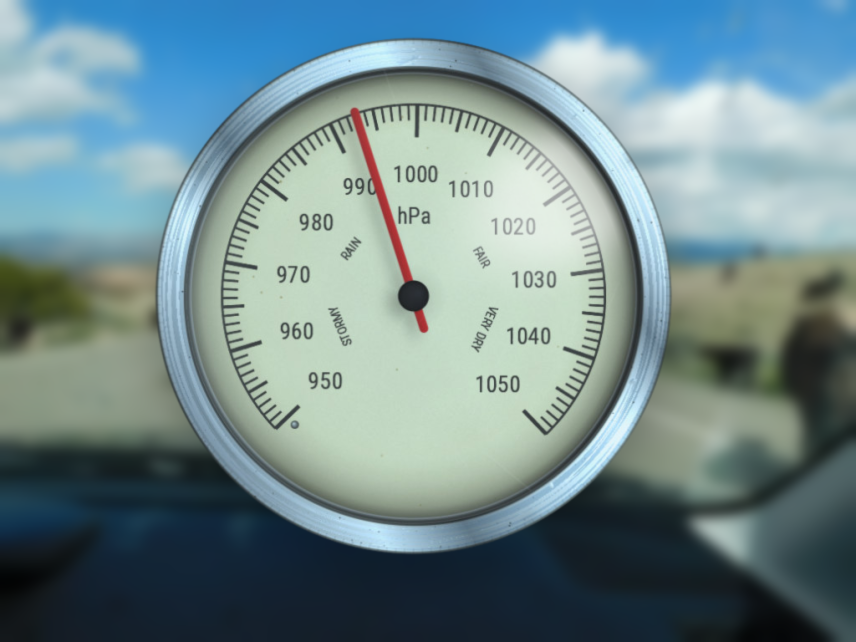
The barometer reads 993 hPa
